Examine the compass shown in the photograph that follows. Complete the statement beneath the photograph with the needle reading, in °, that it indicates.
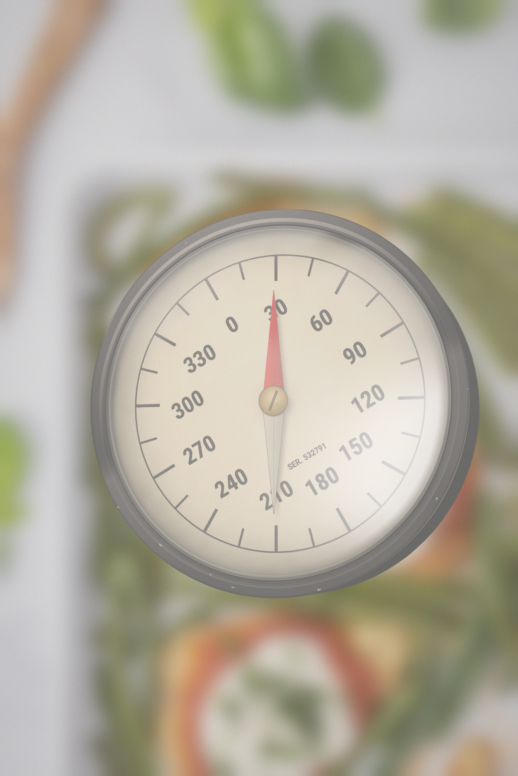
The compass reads 30 °
